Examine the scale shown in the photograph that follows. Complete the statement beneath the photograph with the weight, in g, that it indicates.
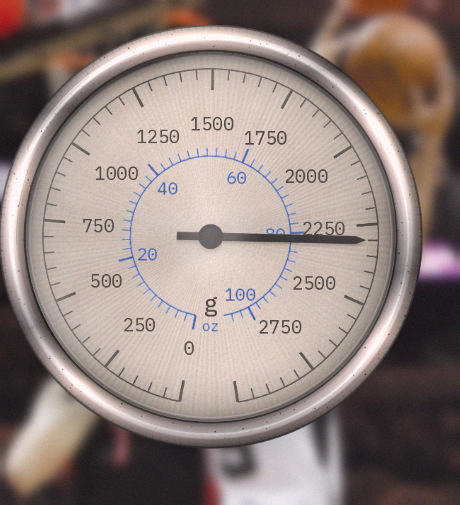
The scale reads 2300 g
